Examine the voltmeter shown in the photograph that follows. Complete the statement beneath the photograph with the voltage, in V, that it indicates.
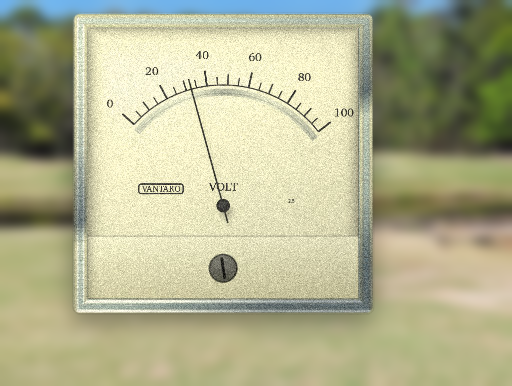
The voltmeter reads 32.5 V
